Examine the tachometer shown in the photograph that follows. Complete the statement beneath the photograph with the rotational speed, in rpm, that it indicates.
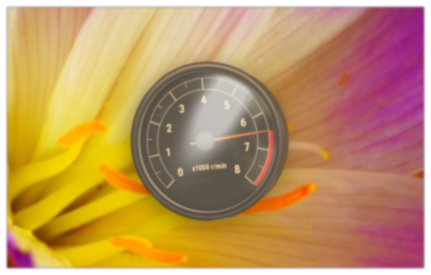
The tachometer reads 6500 rpm
